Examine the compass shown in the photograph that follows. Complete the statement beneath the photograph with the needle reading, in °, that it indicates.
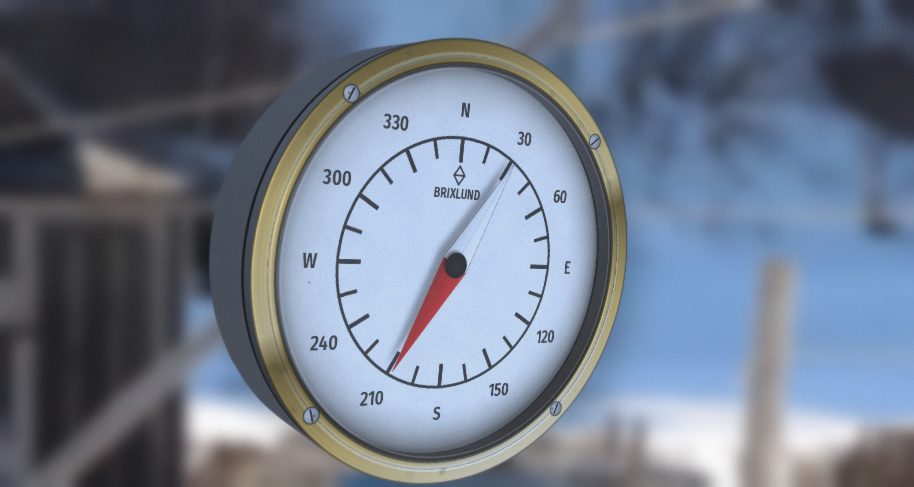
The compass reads 210 °
